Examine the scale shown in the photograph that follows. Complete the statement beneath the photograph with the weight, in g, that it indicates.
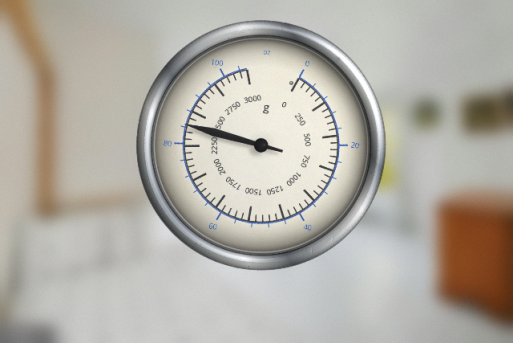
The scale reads 2400 g
